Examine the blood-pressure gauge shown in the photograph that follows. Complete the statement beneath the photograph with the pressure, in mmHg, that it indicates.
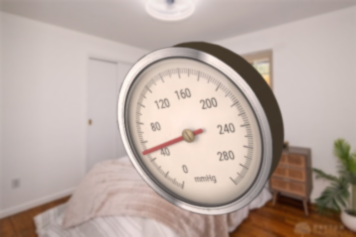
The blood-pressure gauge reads 50 mmHg
